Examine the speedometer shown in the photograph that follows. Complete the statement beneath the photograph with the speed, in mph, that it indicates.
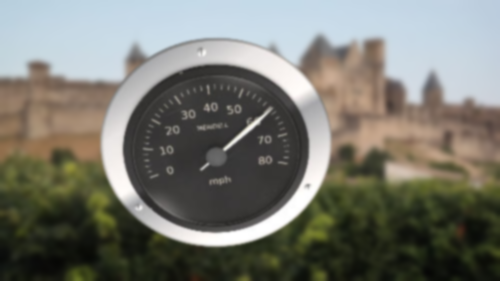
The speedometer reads 60 mph
